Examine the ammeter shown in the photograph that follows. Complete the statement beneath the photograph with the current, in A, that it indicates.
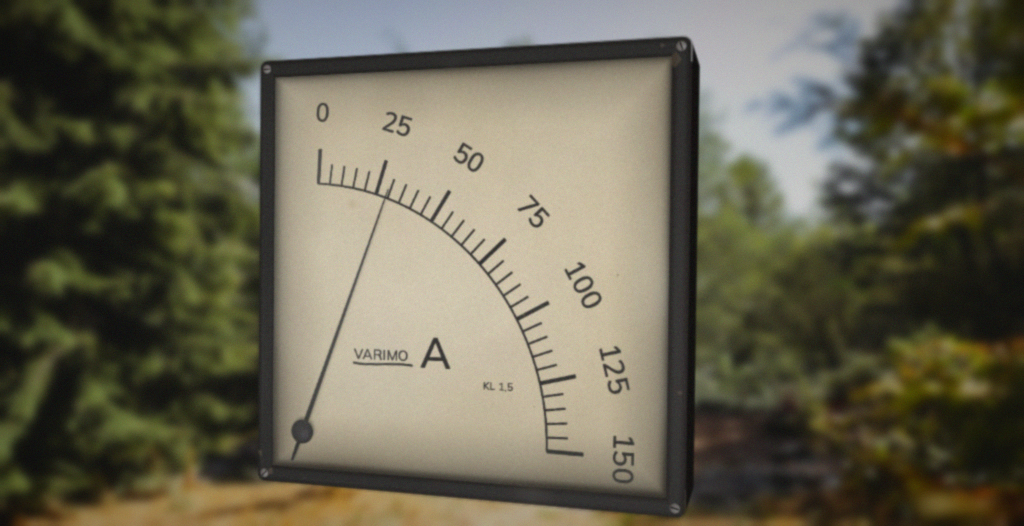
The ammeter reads 30 A
